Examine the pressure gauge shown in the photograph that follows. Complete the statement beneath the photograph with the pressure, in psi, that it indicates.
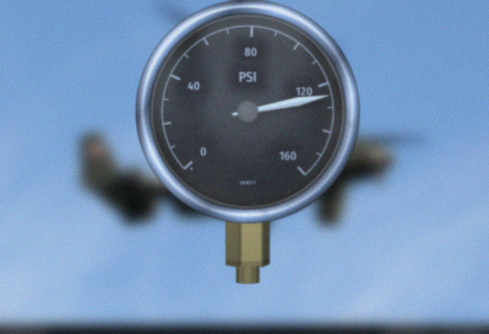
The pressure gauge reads 125 psi
